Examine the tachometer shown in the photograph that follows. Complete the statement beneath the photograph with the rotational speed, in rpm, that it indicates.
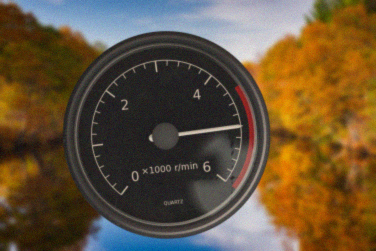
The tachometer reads 5000 rpm
